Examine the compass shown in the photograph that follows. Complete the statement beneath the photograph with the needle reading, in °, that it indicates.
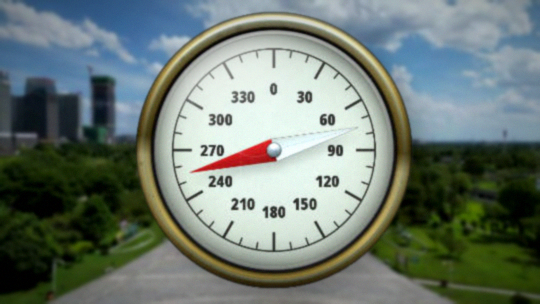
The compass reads 255 °
